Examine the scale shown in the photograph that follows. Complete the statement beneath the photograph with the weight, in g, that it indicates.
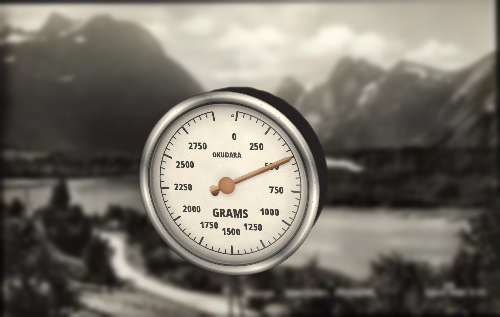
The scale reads 500 g
